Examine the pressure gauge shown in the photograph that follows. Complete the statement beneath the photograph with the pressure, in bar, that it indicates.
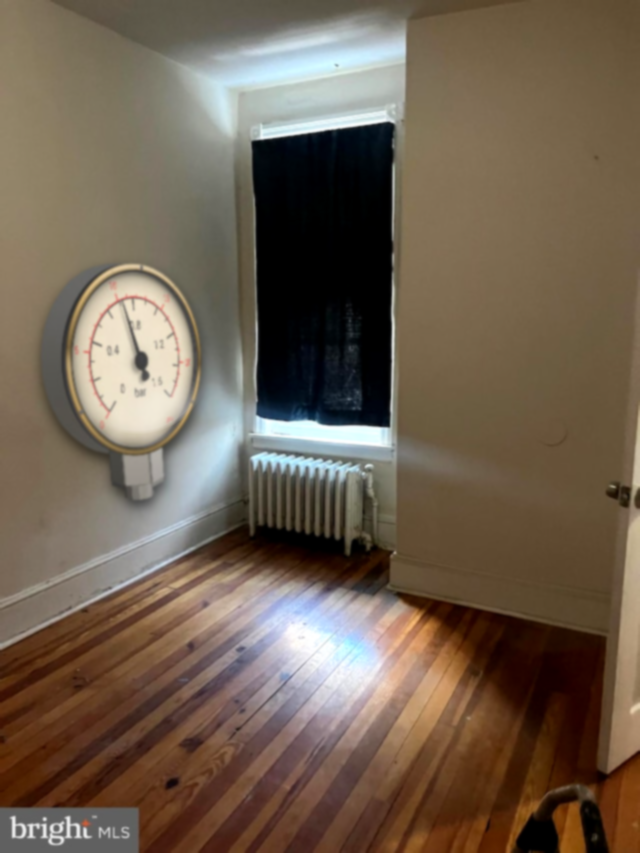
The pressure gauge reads 0.7 bar
